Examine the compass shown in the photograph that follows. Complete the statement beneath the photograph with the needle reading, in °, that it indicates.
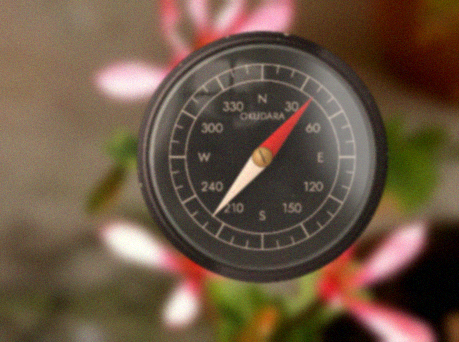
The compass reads 40 °
